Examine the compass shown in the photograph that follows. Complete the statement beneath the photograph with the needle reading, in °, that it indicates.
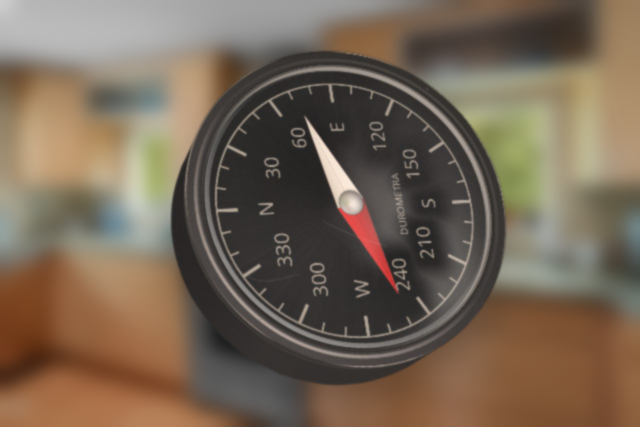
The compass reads 250 °
